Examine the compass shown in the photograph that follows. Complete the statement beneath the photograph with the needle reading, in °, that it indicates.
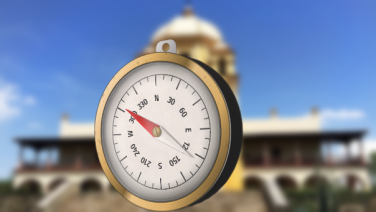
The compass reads 305 °
